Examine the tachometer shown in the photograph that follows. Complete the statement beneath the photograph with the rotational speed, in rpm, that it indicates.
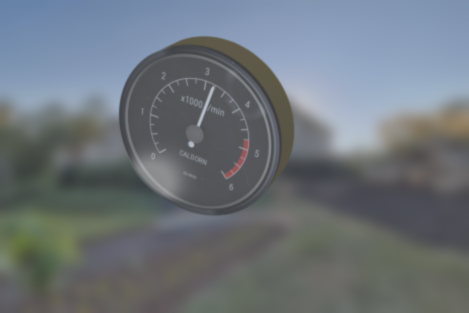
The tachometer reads 3250 rpm
